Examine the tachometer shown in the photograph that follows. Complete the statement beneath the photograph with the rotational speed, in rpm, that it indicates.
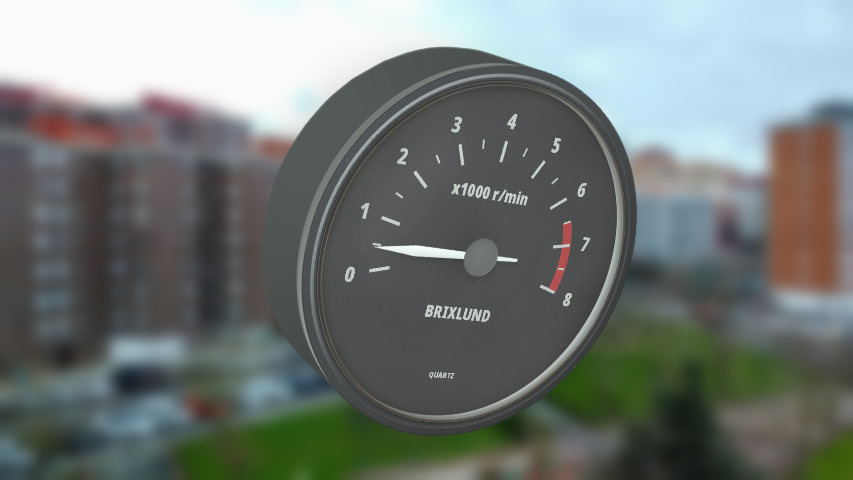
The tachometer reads 500 rpm
